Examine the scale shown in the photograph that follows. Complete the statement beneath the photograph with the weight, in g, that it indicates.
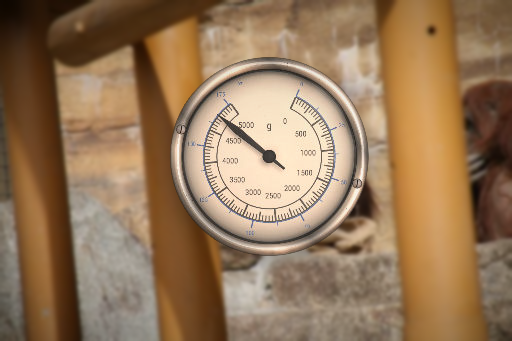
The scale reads 4750 g
